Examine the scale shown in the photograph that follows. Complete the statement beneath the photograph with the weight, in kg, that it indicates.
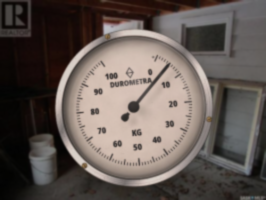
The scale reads 5 kg
